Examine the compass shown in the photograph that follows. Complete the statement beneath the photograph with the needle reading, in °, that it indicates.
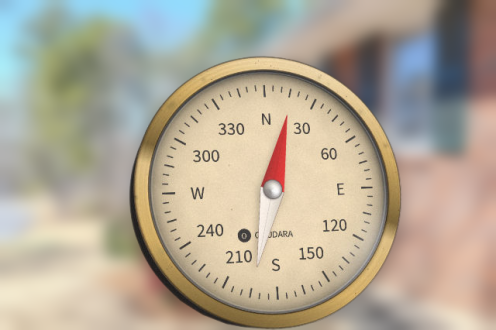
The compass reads 15 °
